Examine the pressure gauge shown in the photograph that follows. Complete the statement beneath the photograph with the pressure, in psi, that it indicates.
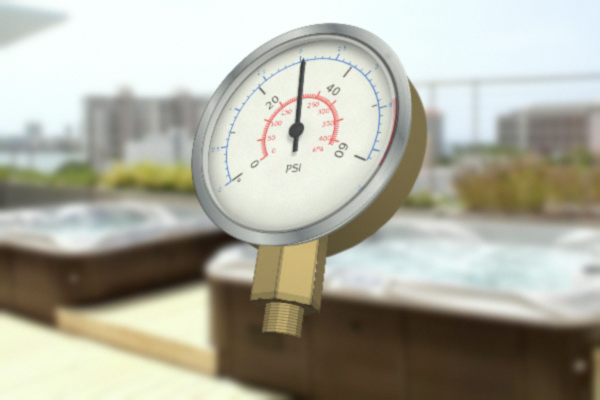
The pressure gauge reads 30 psi
